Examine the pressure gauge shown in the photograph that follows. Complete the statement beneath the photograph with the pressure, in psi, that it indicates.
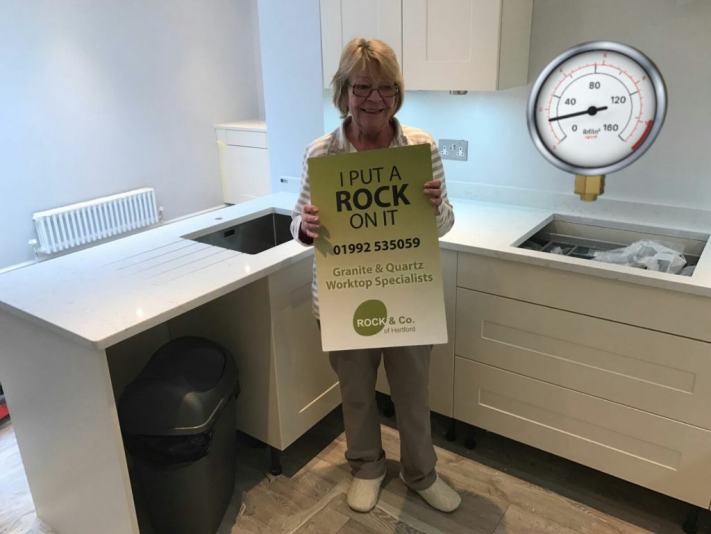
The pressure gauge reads 20 psi
